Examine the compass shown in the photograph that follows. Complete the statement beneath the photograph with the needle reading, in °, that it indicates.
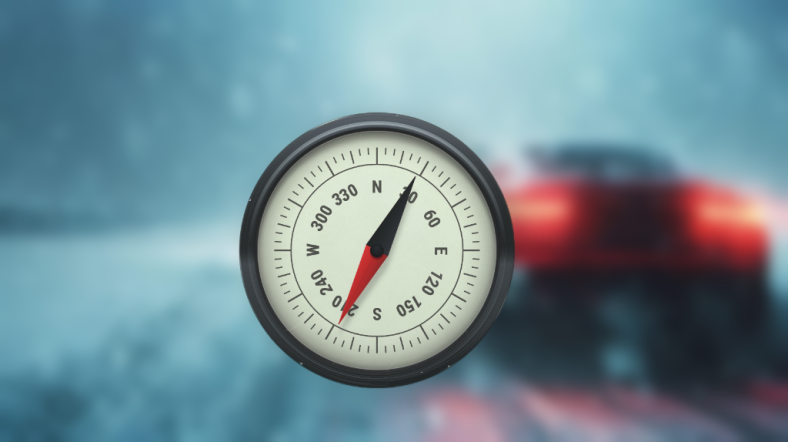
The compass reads 207.5 °
